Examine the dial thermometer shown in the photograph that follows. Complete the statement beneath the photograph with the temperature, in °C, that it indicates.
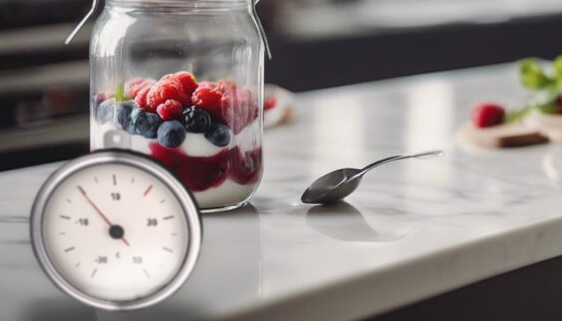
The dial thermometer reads 0 °C
